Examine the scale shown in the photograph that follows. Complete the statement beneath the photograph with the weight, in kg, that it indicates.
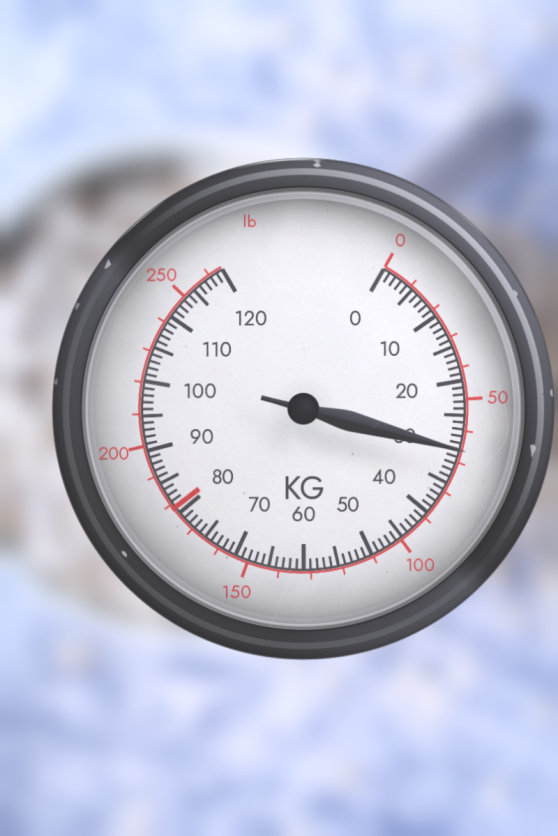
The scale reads 30 kg
